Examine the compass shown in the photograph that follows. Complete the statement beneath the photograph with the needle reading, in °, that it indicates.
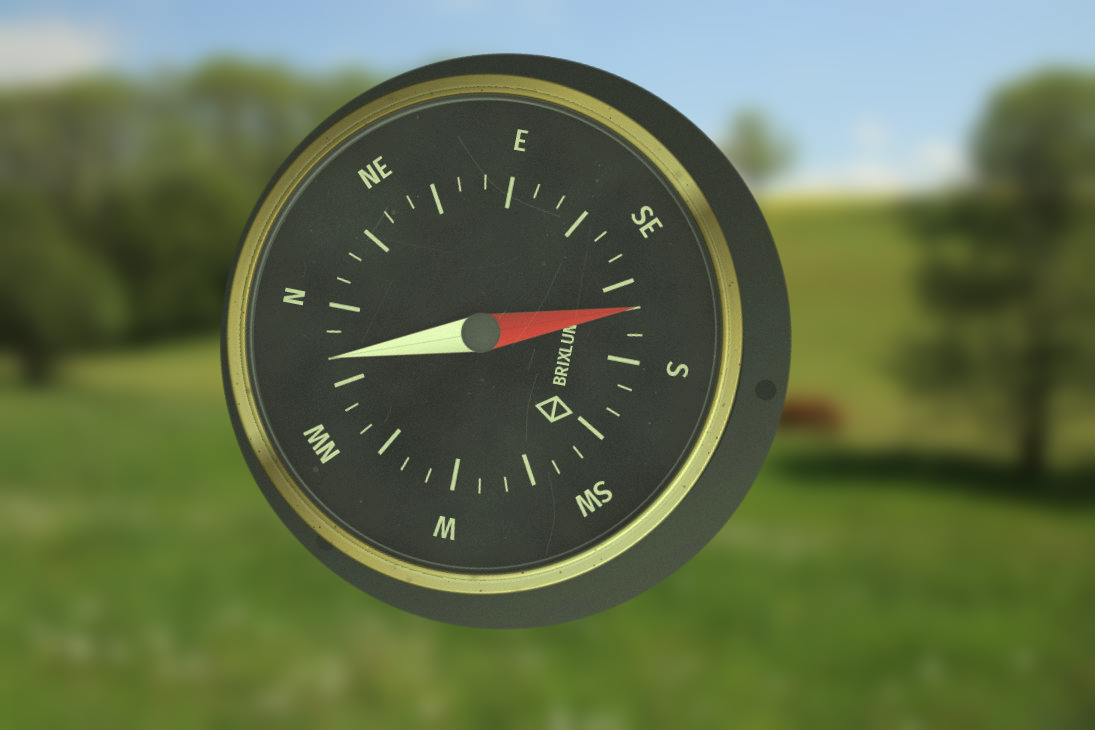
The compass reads 160 °
